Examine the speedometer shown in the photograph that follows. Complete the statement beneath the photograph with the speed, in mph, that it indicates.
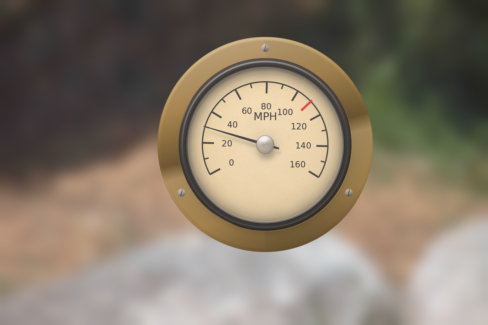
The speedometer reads 30 mph
